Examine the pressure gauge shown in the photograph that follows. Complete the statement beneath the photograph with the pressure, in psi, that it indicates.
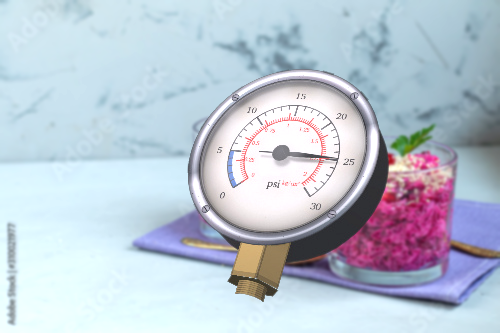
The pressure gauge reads 25 psi
